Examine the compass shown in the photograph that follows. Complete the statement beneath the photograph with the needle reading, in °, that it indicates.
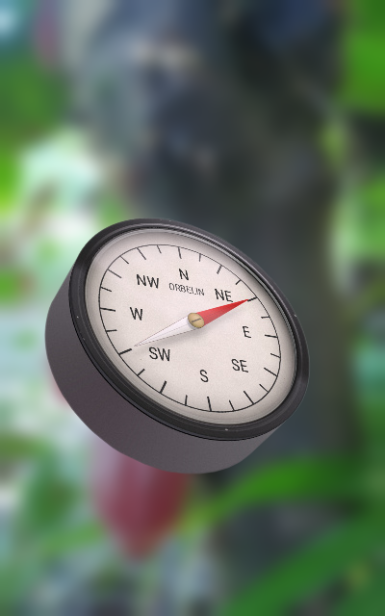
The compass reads 60 °
